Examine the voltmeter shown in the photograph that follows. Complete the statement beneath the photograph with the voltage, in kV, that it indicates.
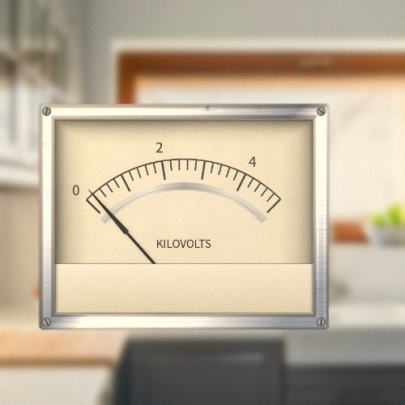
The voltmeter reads 0.2 kV
